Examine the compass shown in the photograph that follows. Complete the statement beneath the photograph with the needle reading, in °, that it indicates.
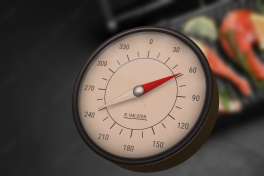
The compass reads 60 °
